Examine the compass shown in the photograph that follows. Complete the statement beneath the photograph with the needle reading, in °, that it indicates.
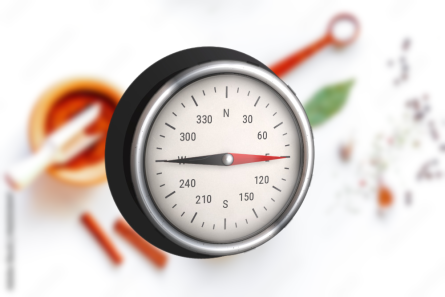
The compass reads 90 °
